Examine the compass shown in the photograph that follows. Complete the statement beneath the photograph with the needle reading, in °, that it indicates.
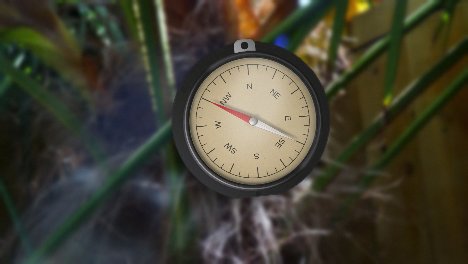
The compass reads 300 °
